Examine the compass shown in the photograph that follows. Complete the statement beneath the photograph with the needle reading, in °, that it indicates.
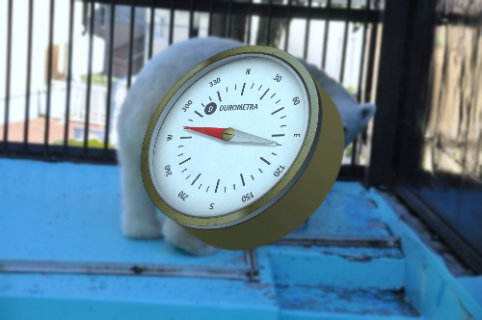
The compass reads 280 °
